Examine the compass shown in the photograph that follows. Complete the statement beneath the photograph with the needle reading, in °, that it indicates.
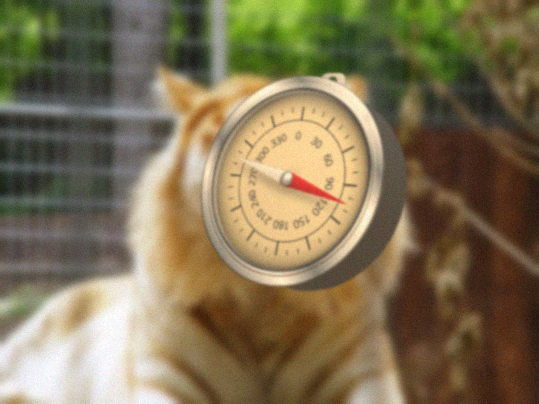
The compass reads 105 °
